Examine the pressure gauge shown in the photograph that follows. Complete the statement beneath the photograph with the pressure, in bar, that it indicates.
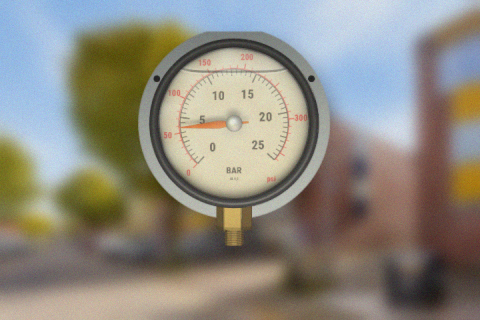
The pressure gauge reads 4 bar
